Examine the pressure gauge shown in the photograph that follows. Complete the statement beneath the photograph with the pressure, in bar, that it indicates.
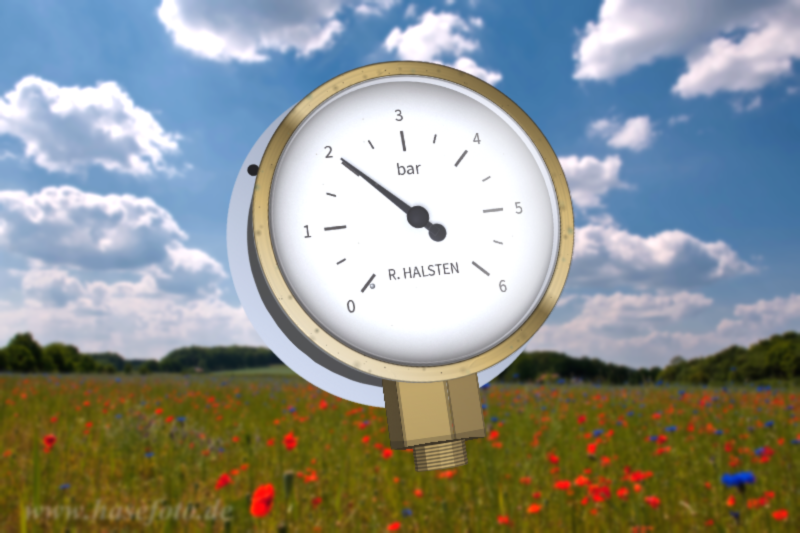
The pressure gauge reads 2 bar
